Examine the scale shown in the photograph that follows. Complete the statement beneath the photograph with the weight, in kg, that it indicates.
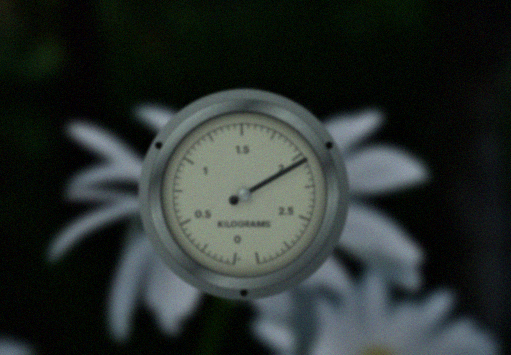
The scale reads 2.05 kg
